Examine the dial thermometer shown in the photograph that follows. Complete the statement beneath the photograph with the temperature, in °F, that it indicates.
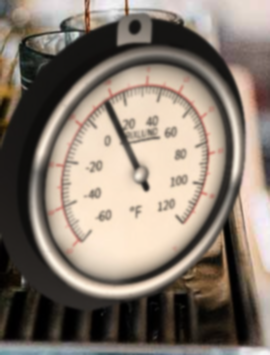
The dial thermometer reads 10 °F
